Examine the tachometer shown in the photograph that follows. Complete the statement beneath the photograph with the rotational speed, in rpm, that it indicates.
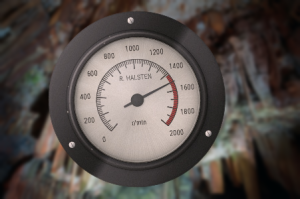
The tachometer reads 1500 rpm
